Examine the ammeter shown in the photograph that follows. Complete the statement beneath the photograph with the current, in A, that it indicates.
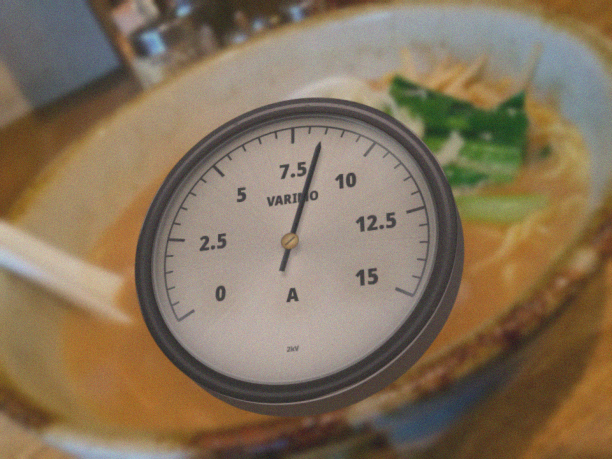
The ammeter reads 8.5 A
